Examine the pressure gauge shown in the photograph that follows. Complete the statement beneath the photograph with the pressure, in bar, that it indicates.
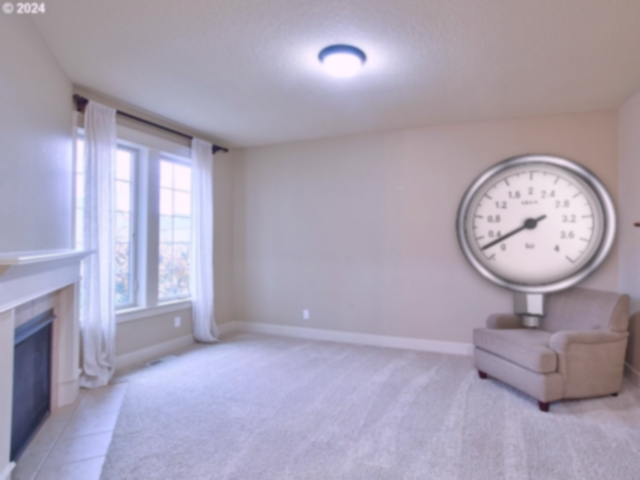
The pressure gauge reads 0.2 bar
